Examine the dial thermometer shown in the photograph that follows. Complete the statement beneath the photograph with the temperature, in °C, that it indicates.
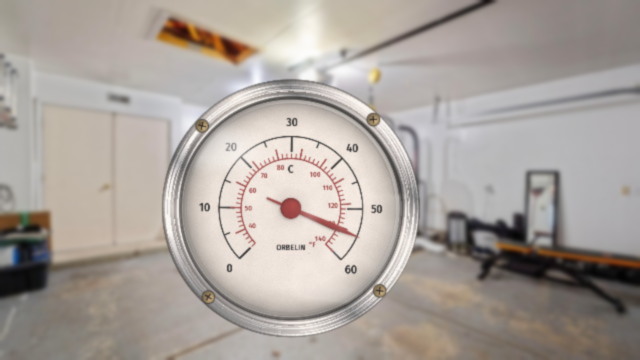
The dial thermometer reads 55 °C
